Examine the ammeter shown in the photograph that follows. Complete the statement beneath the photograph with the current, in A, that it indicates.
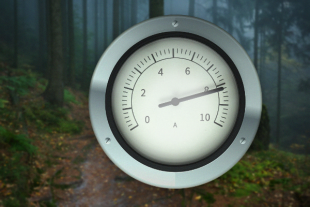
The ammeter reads 8.2 A
